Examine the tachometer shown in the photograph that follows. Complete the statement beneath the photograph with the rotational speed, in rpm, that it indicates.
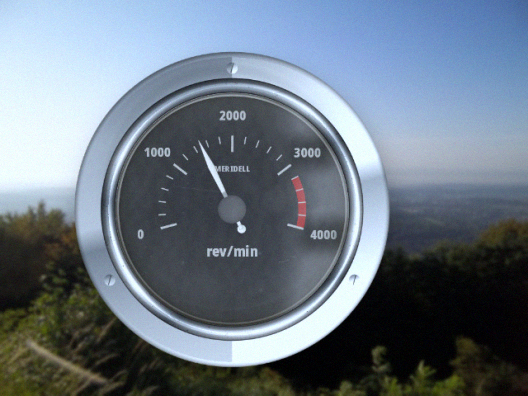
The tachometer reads 1500 rpm
